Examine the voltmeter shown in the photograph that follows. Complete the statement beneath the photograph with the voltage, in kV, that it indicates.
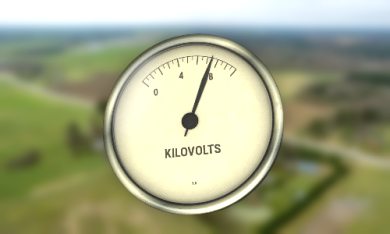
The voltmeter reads 7.5 kV
